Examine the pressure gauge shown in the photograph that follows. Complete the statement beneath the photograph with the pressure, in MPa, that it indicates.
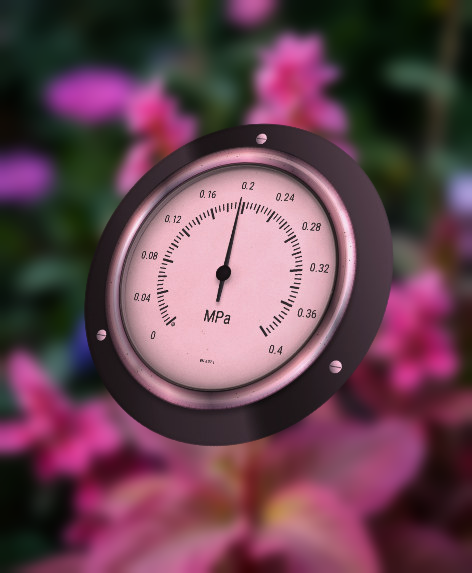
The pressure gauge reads 0.2 MPa
